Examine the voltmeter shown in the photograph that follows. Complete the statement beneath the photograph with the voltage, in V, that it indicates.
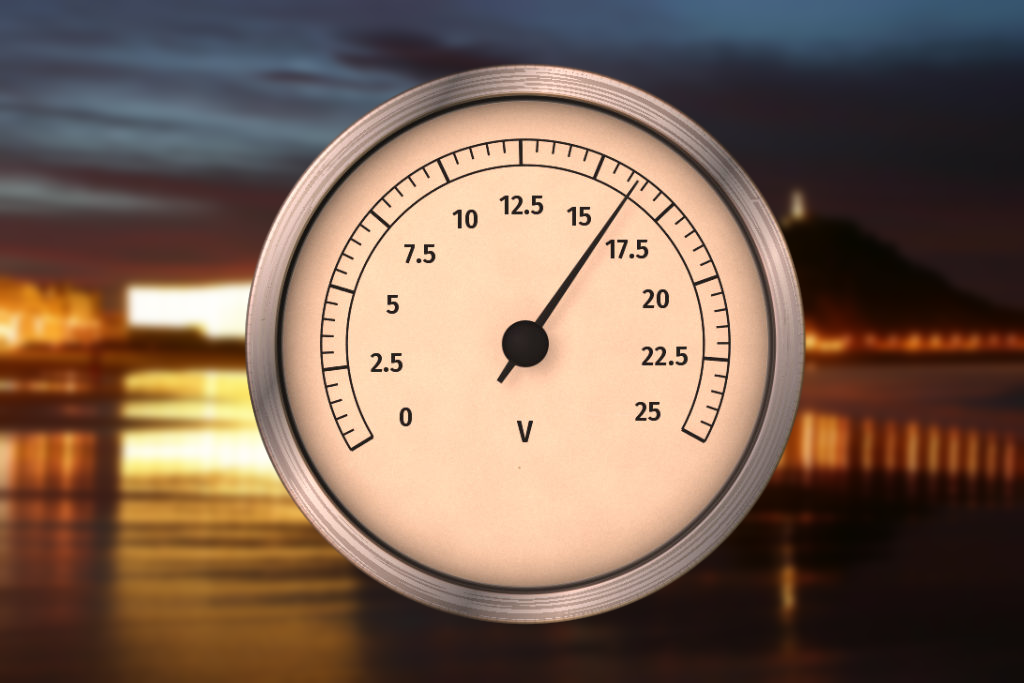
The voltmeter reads 16.25 V
